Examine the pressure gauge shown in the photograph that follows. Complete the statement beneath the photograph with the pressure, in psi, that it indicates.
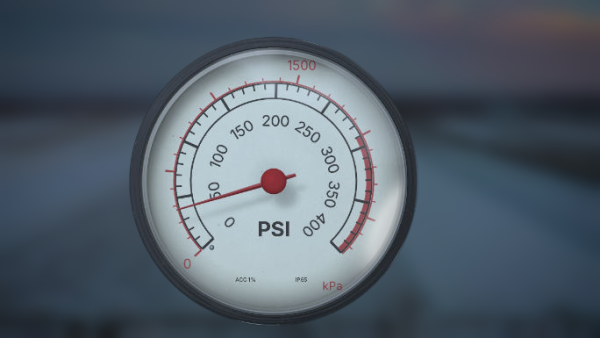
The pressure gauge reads 40 psi
